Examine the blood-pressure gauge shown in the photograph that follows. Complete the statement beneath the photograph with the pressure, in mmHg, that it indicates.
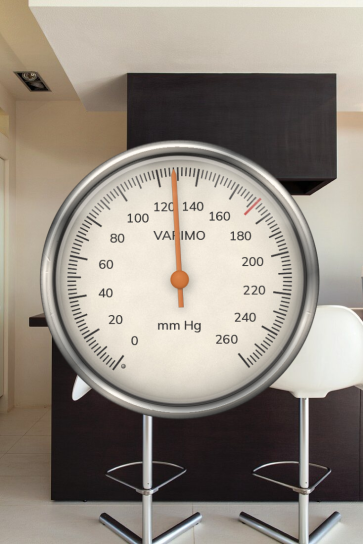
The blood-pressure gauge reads 128 mmHg
